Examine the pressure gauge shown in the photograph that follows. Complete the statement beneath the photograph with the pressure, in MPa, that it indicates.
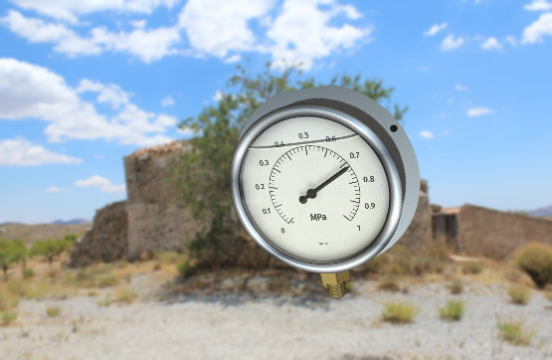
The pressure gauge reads 0.72 MPa
